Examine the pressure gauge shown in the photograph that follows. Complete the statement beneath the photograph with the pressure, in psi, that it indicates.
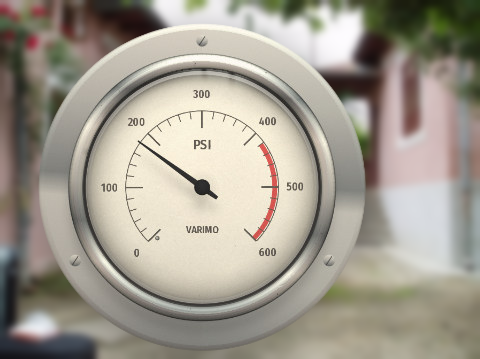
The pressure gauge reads 180 psi
